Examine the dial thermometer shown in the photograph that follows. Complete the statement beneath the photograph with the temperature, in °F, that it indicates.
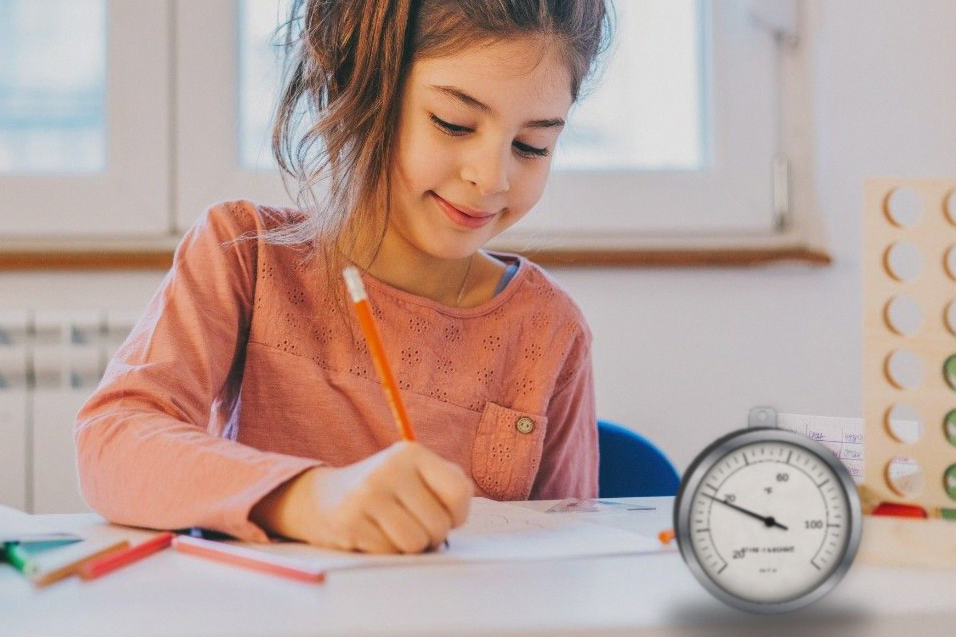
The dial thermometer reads 16 °F
